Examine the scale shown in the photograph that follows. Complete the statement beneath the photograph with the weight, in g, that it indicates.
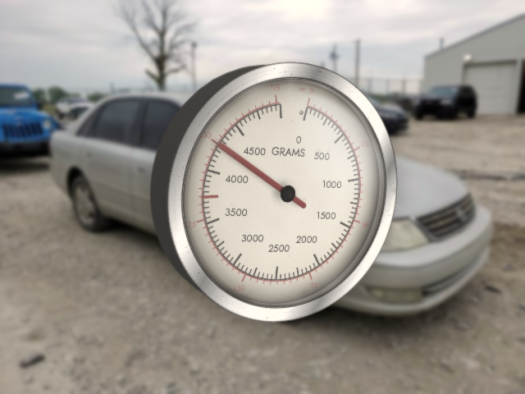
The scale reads 4250 g
